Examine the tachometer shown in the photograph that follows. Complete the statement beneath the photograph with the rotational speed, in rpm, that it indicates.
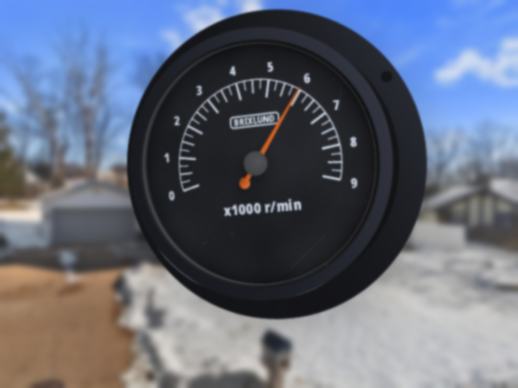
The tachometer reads 6000 rpm
